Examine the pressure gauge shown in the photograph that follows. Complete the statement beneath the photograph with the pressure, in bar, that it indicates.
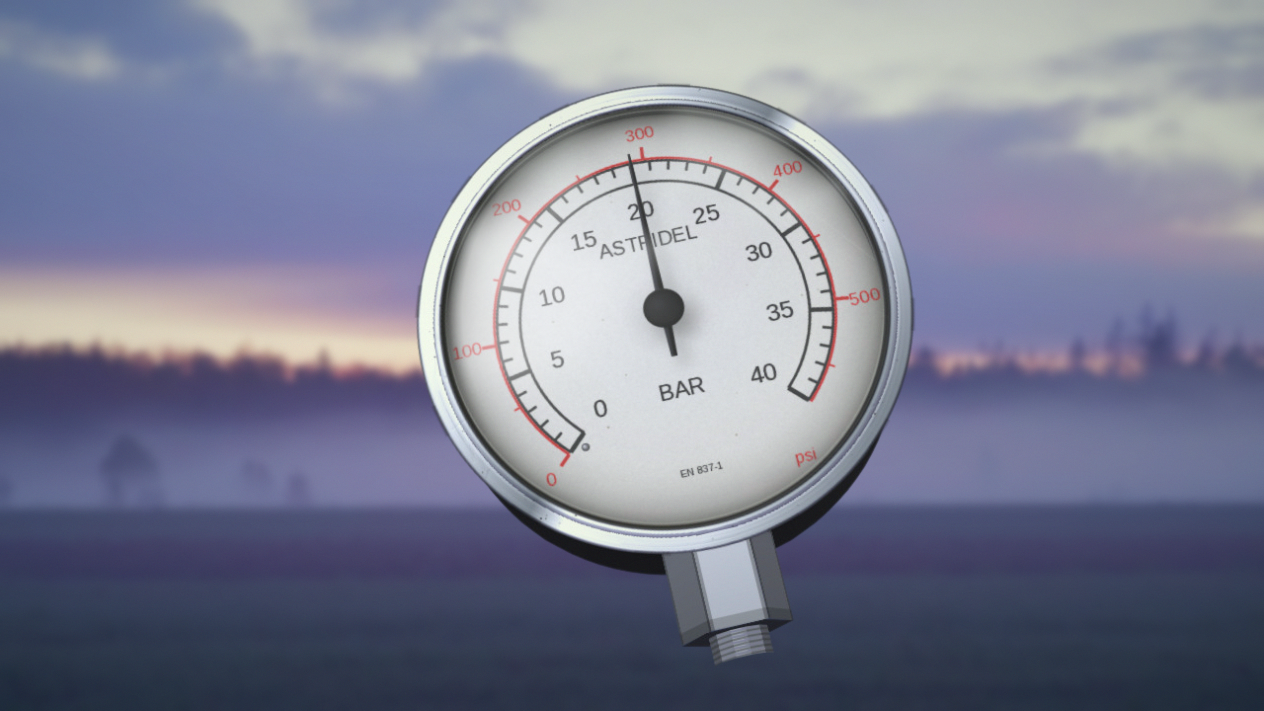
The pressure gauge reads 20 bar
